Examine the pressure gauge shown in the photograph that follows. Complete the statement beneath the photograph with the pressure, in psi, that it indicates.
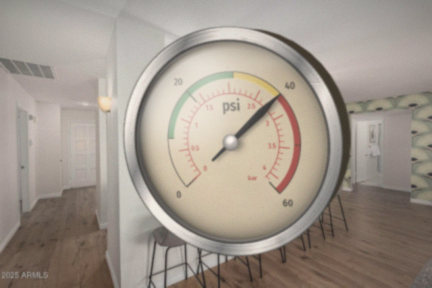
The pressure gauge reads 40 psi
